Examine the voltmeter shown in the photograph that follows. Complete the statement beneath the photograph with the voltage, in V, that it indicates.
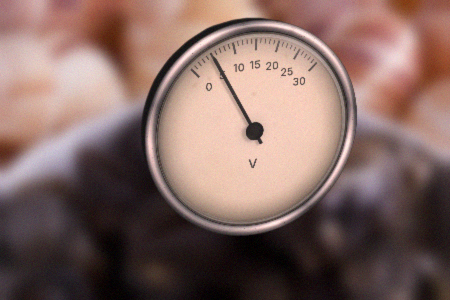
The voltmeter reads 5 V
